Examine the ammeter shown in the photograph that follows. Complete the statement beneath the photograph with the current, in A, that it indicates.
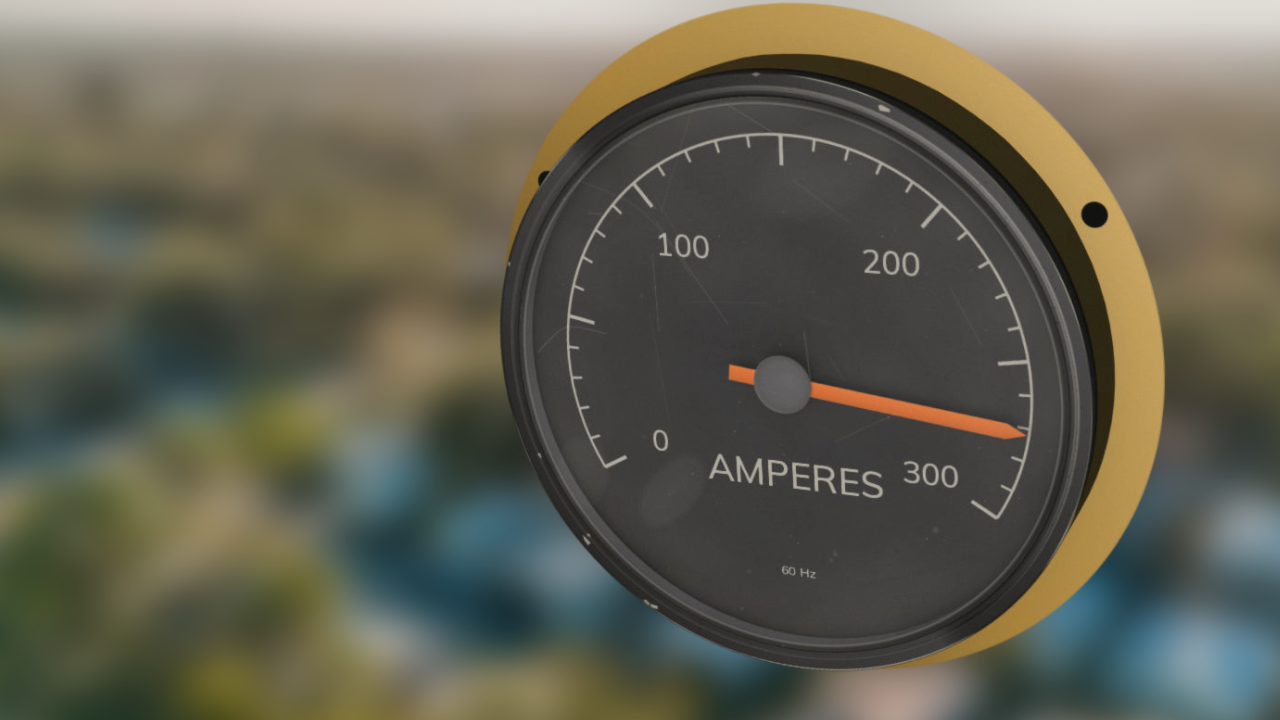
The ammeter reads 270 A
